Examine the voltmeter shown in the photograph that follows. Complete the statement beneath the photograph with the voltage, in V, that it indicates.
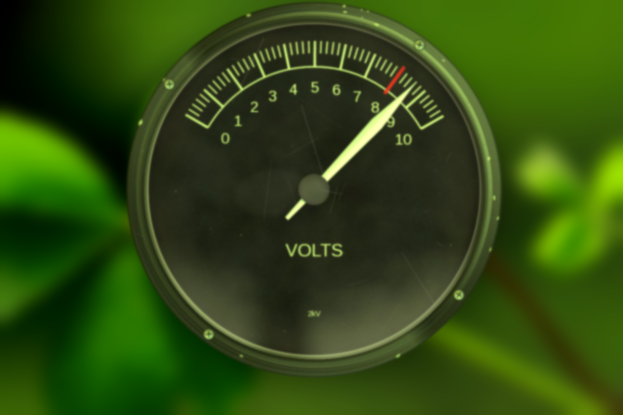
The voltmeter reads 8.6 V
